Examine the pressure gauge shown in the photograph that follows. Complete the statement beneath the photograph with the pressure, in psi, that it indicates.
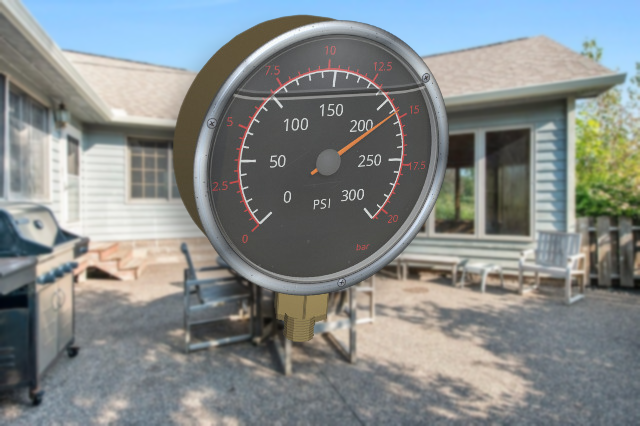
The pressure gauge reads 210 psi
